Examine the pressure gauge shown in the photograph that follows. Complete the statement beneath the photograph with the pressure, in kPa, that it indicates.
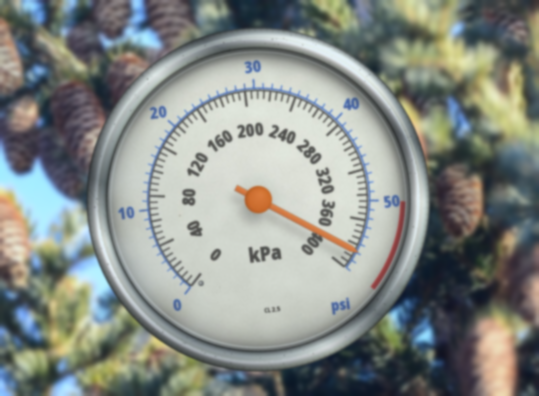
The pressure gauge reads 385 kPa
